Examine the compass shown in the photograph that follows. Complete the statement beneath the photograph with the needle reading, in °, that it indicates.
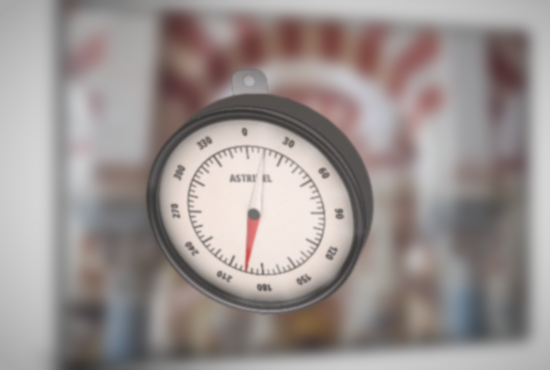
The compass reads 195 °
